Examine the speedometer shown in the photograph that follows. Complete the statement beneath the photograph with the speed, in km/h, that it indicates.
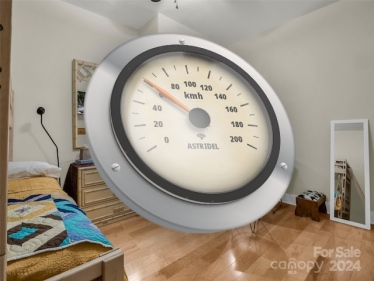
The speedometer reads 60 km/h
